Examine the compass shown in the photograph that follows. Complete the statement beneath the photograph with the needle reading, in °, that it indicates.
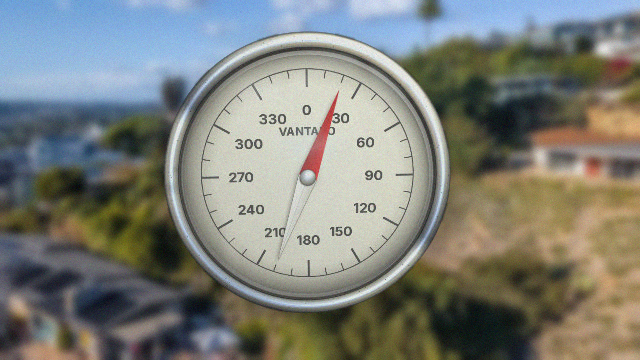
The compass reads 20 °
